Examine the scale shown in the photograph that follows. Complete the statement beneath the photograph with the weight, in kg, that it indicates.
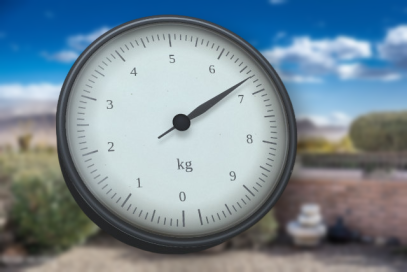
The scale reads 6.7 kg
